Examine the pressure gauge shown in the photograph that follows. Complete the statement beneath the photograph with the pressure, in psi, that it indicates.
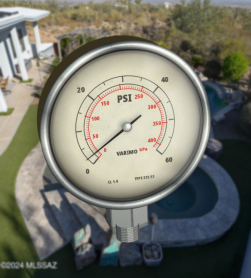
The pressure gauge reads 2.5 psi
